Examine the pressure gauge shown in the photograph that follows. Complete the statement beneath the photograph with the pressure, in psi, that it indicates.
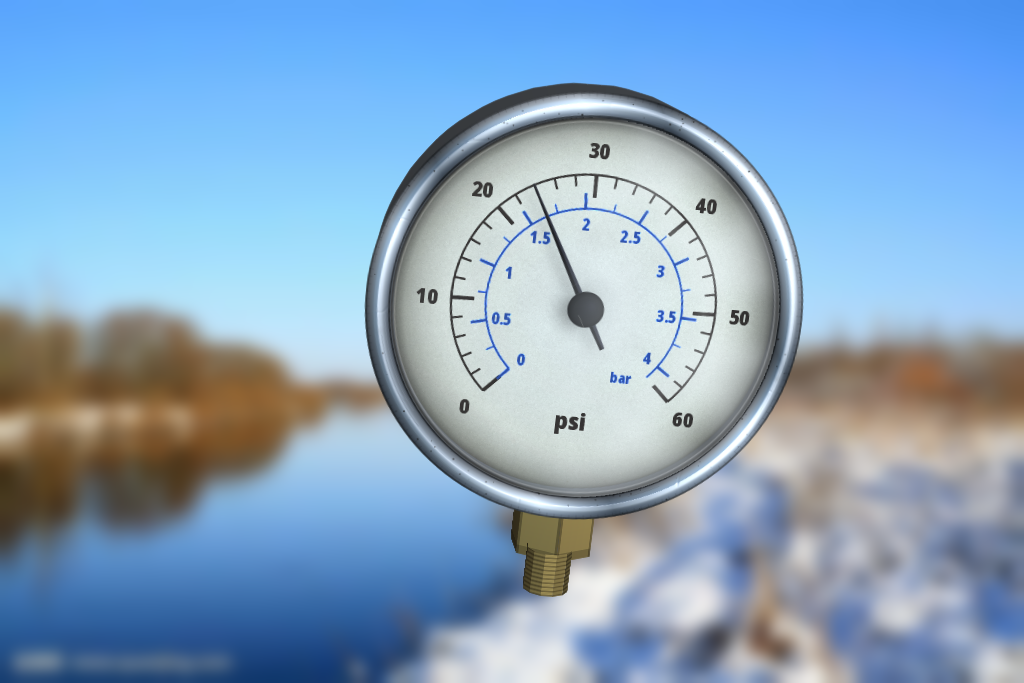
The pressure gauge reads 24 psi
